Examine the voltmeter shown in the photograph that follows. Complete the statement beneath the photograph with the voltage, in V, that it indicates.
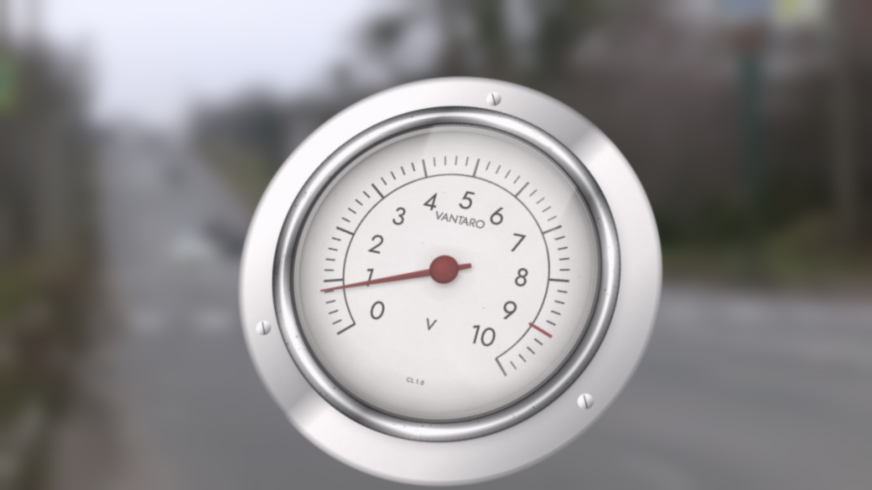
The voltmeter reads 0.8 V
